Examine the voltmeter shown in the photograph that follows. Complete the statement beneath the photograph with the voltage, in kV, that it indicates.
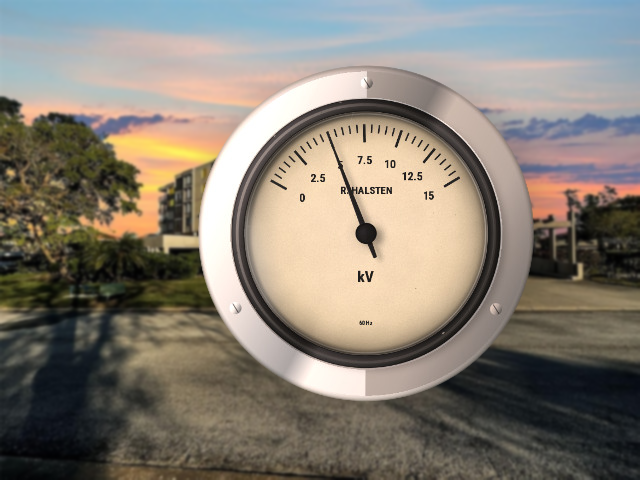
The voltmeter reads 5 kV
